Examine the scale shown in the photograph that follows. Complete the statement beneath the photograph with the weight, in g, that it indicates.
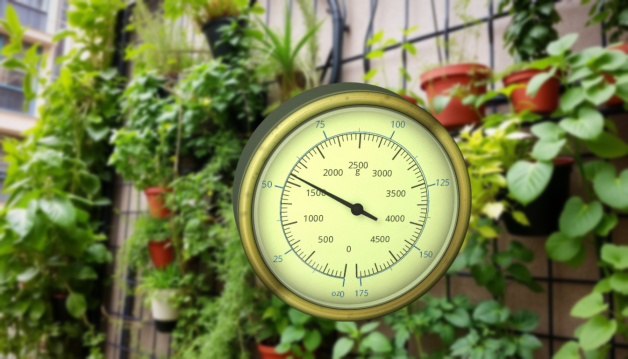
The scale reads 1600 g
